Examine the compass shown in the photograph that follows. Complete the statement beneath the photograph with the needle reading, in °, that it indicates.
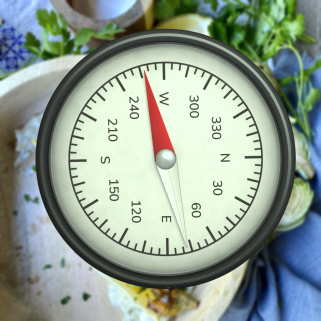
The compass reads 257.5 °
